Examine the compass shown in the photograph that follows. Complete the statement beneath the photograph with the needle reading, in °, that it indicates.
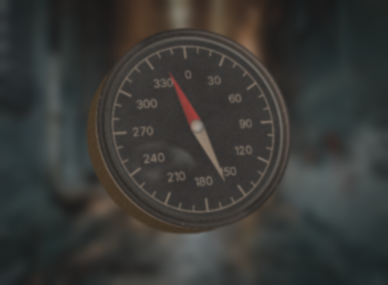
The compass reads 340 °
